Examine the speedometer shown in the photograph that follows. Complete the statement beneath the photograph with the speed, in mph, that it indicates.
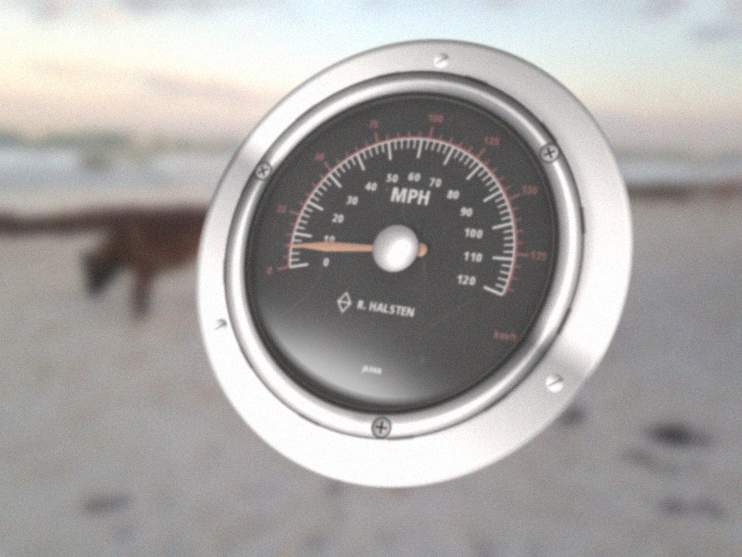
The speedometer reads 6 mph
